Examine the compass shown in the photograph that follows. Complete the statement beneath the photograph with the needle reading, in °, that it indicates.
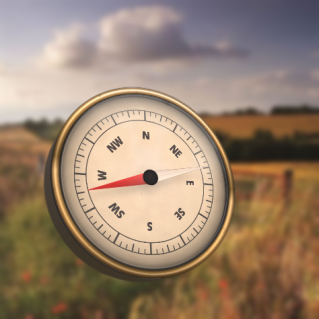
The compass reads 255 °
